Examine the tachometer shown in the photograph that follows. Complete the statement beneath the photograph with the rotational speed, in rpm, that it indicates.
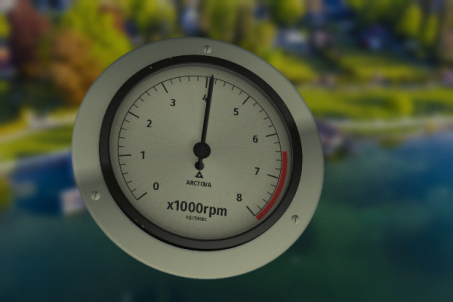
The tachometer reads 4100 rpm
